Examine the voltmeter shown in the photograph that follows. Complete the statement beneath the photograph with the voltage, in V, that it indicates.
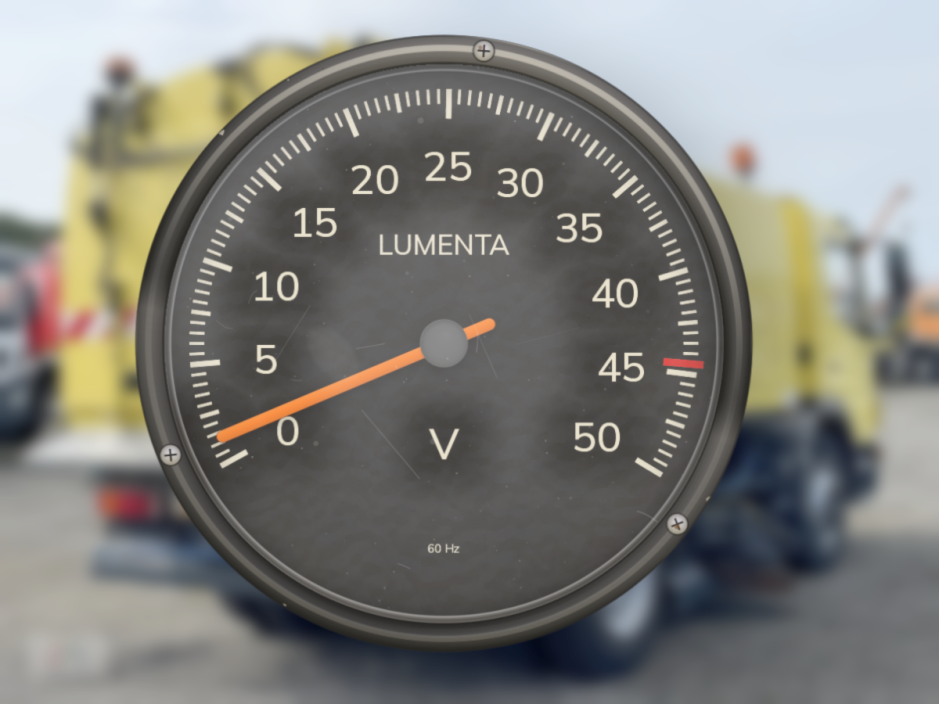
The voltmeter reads 1.25 V
